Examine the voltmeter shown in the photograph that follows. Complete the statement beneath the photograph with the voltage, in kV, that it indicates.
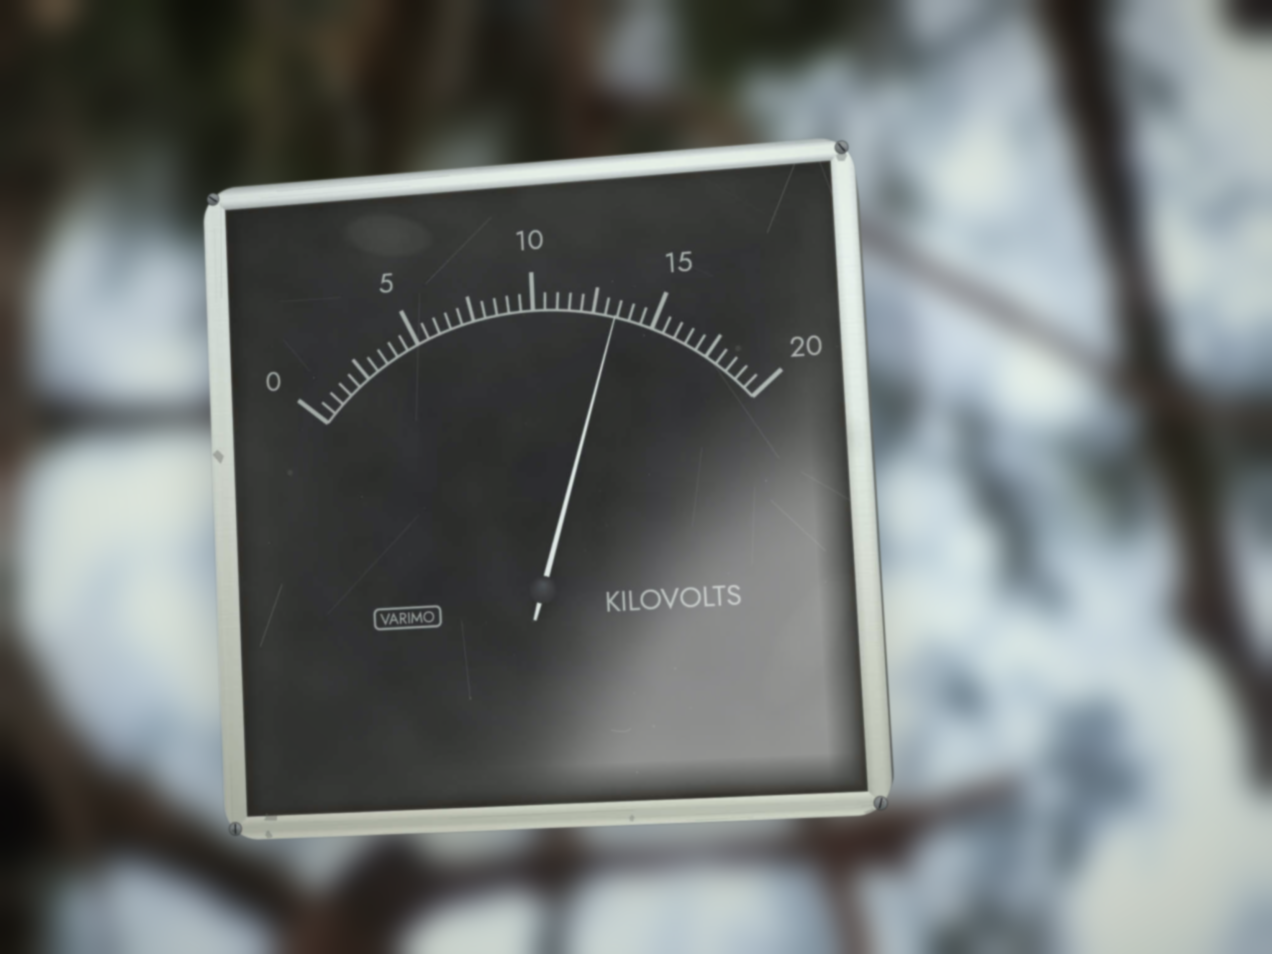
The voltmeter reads 13.5 kV
